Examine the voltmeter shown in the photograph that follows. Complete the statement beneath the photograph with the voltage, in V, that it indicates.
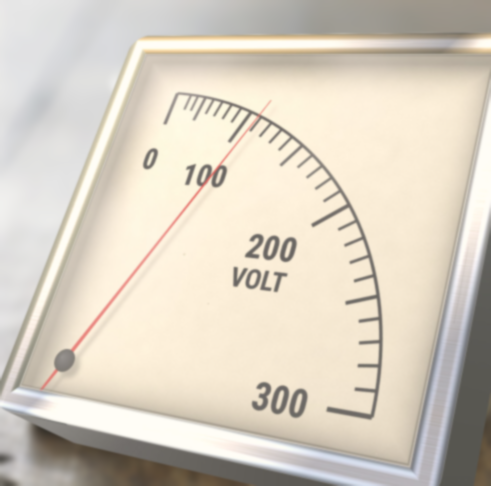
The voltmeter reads 110 V
